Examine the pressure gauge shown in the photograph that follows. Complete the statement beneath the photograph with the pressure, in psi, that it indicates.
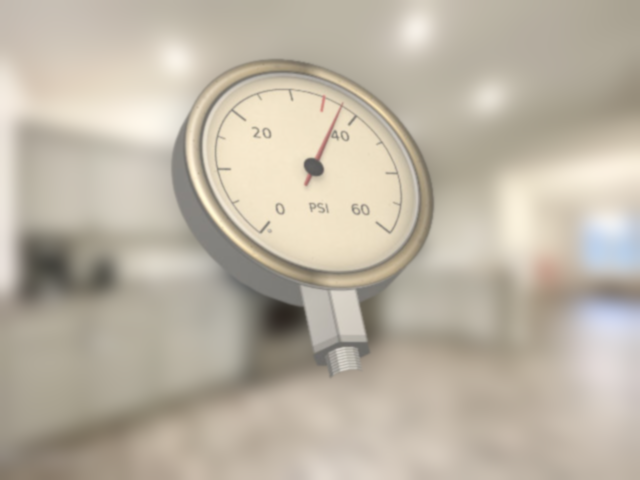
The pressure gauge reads 37.5 psi
